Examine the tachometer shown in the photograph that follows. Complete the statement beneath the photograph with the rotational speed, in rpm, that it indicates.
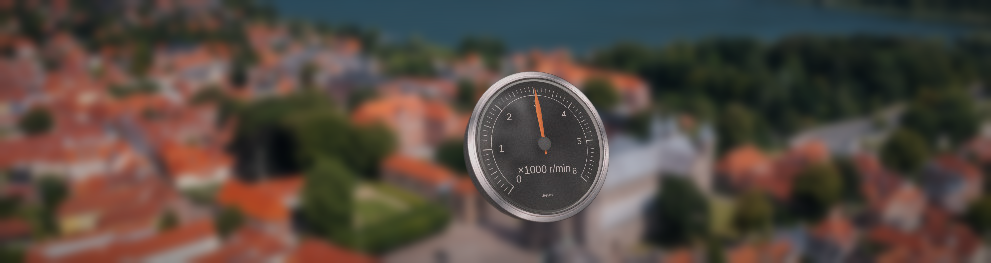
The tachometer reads 3000 rpm
